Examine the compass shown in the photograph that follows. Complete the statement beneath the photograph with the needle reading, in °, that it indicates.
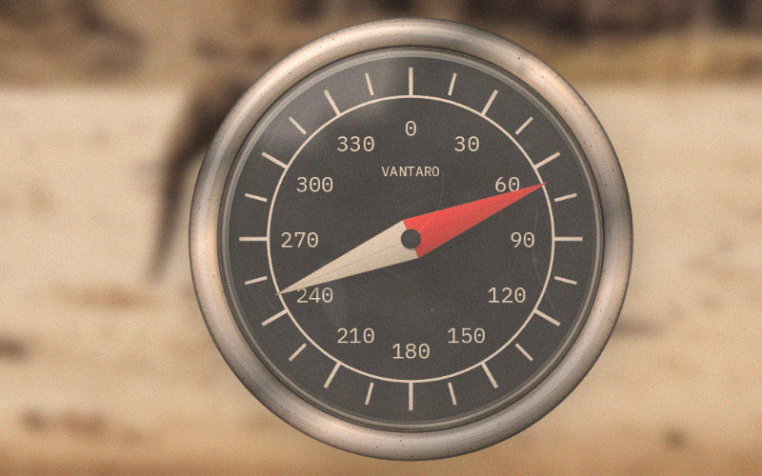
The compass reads 67.5 °
